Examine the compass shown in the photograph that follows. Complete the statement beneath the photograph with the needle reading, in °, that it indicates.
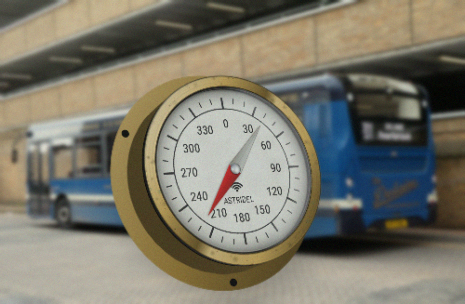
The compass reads 220 °
